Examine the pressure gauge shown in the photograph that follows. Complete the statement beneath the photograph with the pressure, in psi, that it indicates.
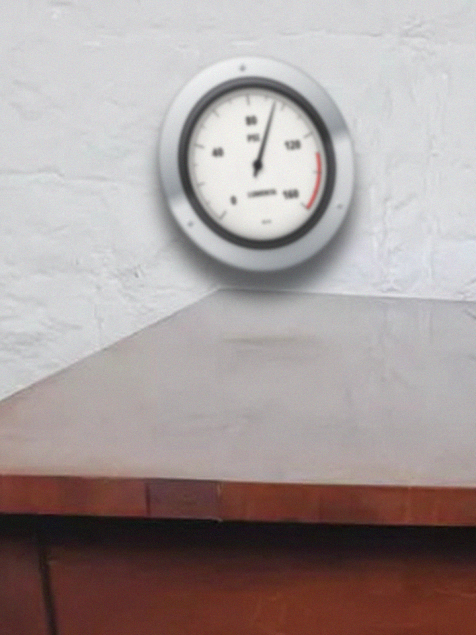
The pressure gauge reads 95 psi
